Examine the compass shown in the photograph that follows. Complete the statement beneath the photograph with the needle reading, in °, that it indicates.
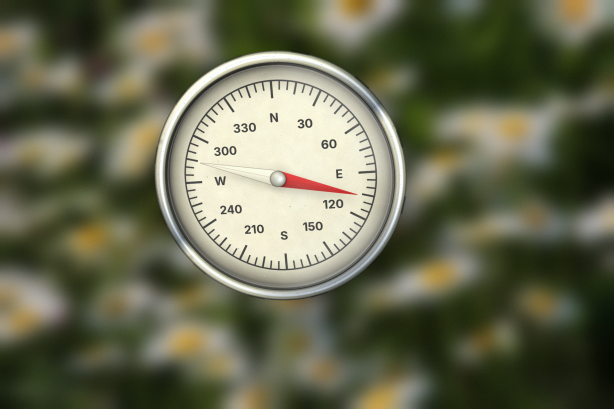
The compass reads 105 °
